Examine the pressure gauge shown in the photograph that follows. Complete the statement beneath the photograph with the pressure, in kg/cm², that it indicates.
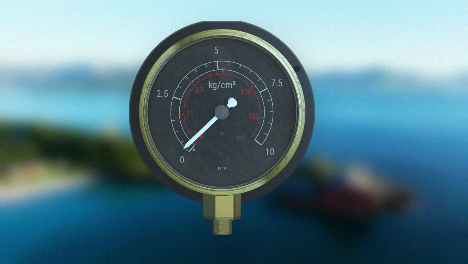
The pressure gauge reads 0.25 kg/cm²
